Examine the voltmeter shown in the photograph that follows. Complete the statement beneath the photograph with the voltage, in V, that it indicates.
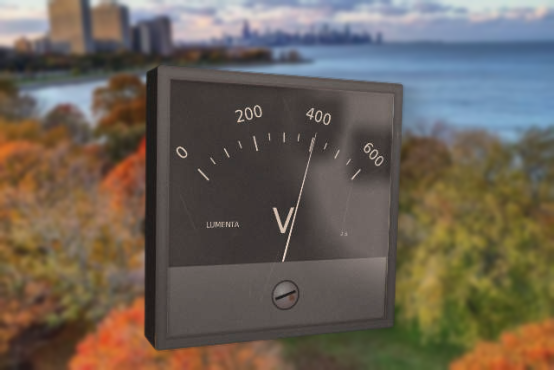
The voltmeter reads 400 V
